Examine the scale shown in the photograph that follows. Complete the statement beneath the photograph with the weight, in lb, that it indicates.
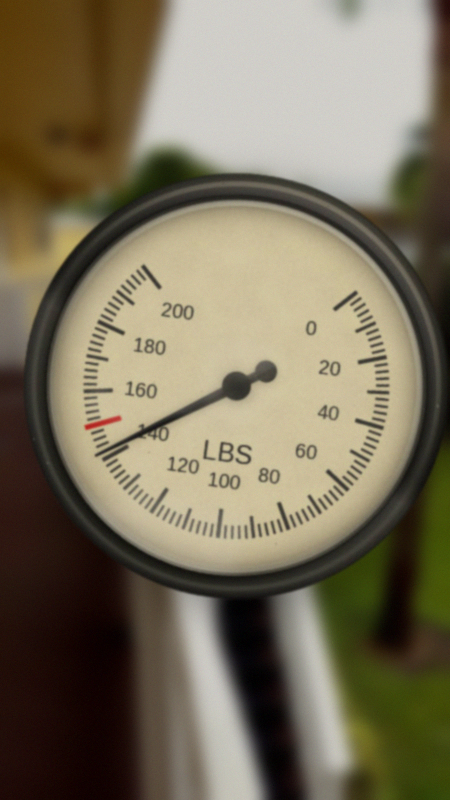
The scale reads 142 lb
